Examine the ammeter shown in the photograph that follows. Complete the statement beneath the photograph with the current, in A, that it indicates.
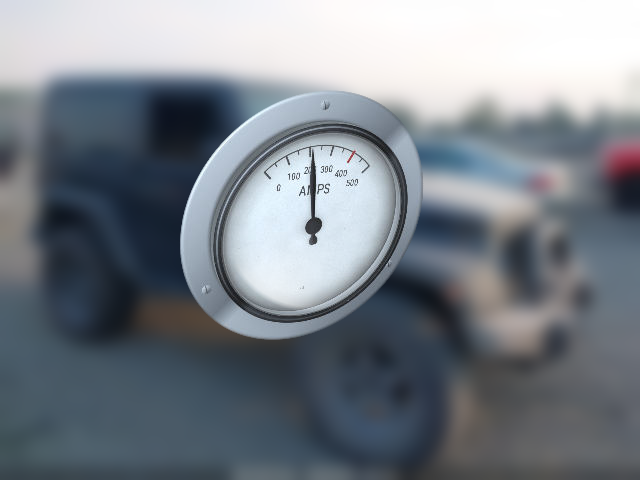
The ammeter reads 200 A
